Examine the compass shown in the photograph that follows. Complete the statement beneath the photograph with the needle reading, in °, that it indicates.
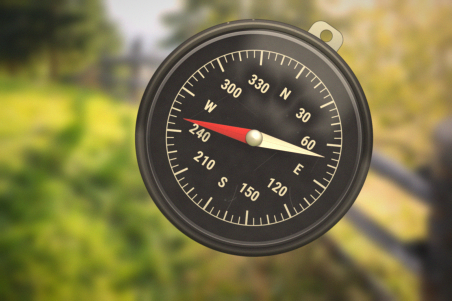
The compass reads 250 °
